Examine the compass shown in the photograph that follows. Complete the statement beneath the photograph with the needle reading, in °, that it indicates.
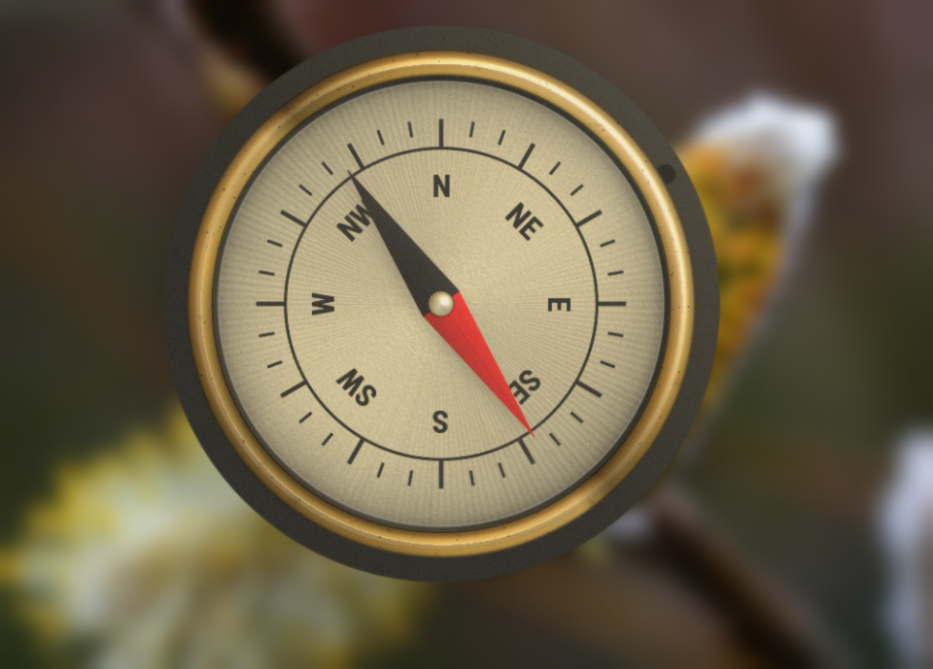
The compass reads 145 °
